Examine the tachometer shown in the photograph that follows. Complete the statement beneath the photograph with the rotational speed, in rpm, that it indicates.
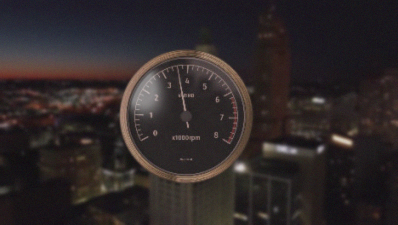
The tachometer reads 3600 rpm
